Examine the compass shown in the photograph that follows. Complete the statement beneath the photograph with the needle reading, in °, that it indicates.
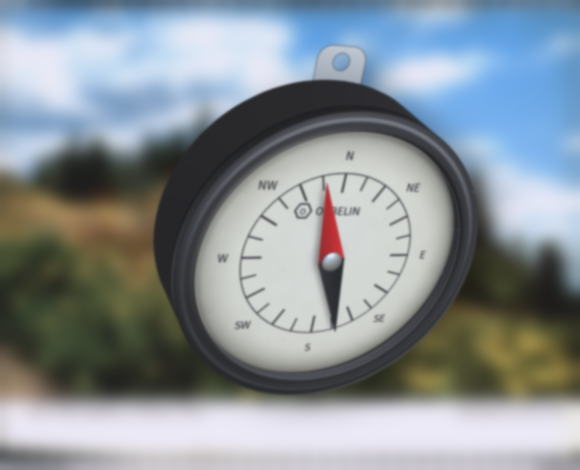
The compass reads 345 °
